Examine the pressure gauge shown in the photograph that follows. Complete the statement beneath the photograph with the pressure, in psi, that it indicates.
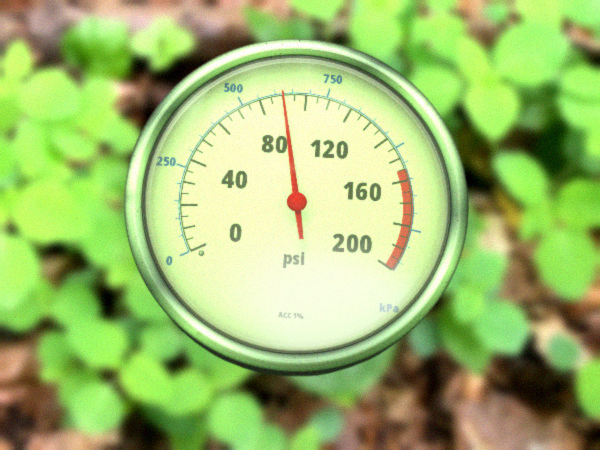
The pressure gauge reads 90 psi
